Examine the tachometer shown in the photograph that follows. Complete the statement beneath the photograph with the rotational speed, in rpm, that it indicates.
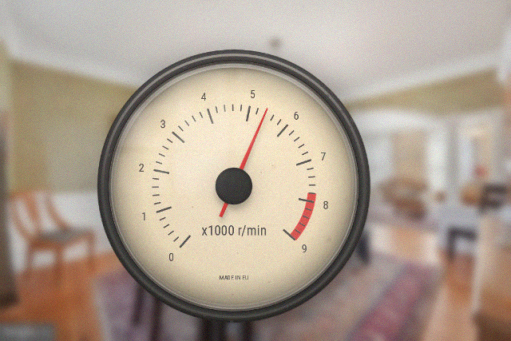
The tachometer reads 5400 rpm
